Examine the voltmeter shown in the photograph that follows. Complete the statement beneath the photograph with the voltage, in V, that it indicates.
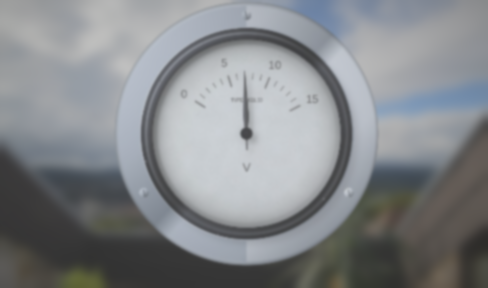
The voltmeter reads 7 V
